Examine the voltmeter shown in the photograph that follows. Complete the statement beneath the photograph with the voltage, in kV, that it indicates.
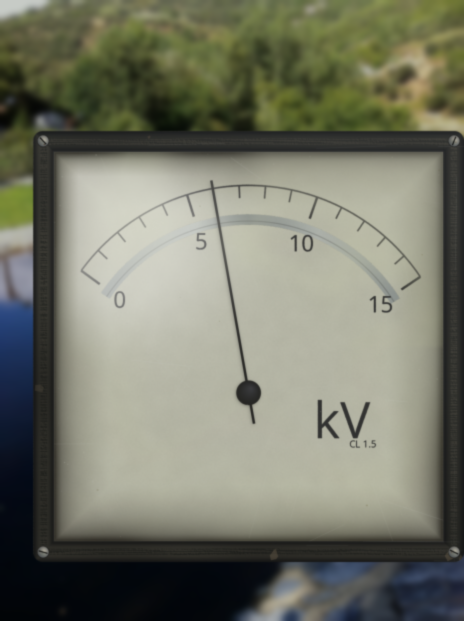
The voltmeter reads 6 kV
